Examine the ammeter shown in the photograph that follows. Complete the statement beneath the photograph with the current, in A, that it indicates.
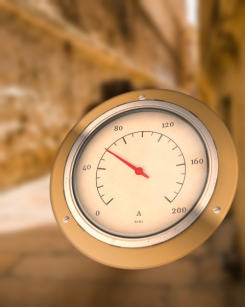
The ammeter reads 60 A
